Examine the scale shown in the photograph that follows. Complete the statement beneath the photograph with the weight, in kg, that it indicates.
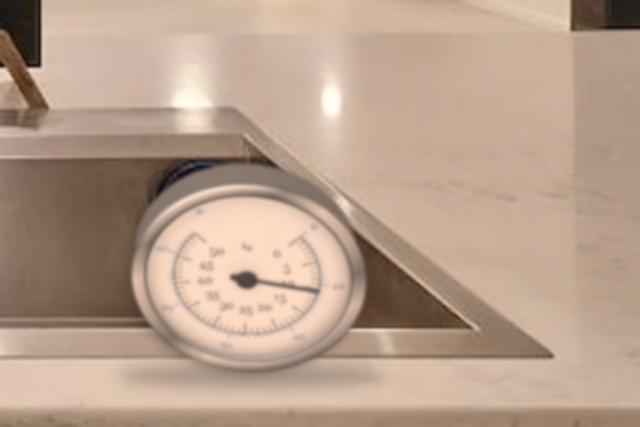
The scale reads 10 kg
